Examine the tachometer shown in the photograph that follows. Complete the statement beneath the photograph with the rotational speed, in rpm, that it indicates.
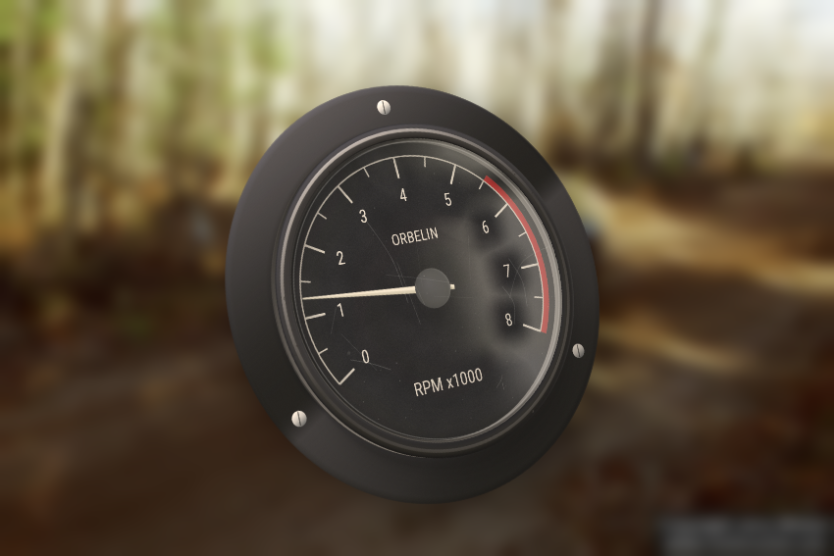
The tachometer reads 1250 rpm
